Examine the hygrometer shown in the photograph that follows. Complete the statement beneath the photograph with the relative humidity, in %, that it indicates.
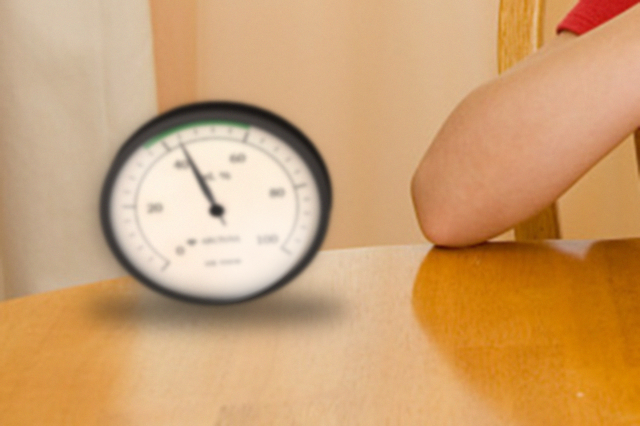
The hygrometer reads 44 %
